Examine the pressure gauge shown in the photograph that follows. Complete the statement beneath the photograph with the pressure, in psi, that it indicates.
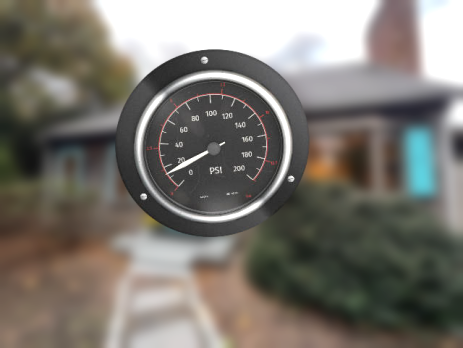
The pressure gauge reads 15 psi
